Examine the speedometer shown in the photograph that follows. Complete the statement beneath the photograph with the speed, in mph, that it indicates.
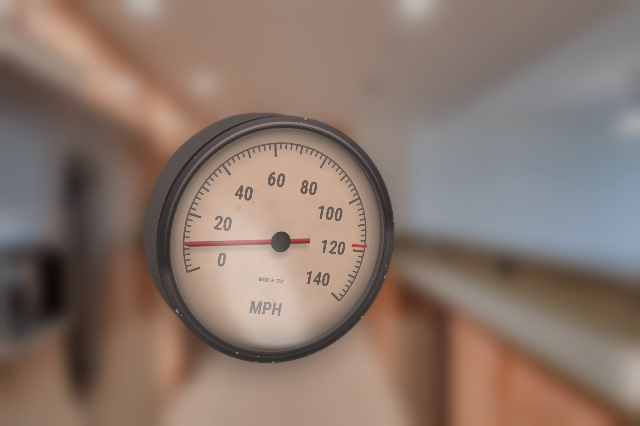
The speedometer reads 10 mph
